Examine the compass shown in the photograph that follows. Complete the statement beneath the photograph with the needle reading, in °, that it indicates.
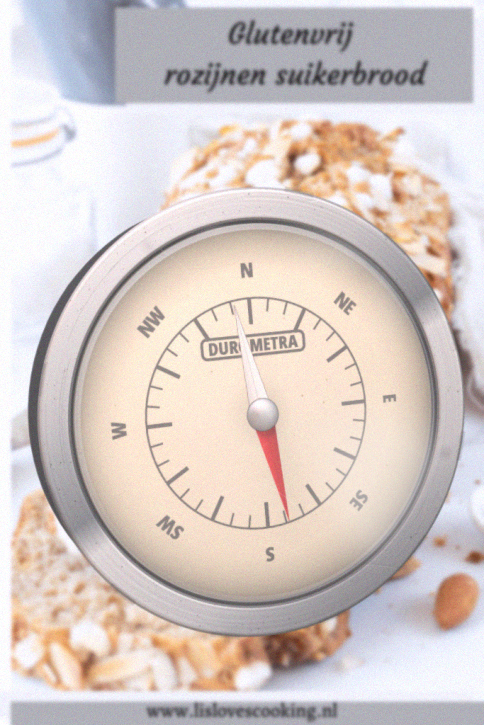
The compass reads 170 °
